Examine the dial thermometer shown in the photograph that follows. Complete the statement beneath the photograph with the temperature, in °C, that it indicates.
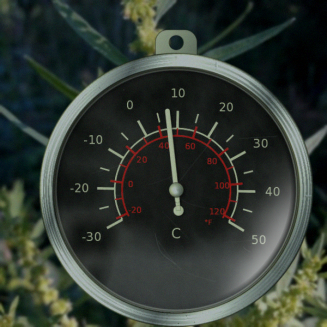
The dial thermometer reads 7.5 °C
